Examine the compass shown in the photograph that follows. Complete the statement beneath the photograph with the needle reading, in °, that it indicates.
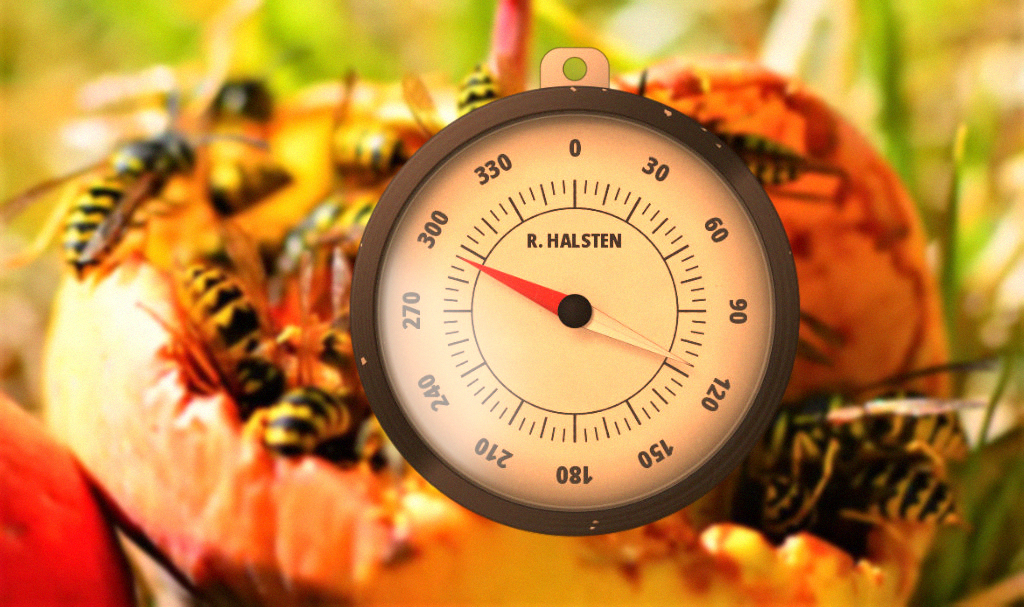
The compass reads 295 °
